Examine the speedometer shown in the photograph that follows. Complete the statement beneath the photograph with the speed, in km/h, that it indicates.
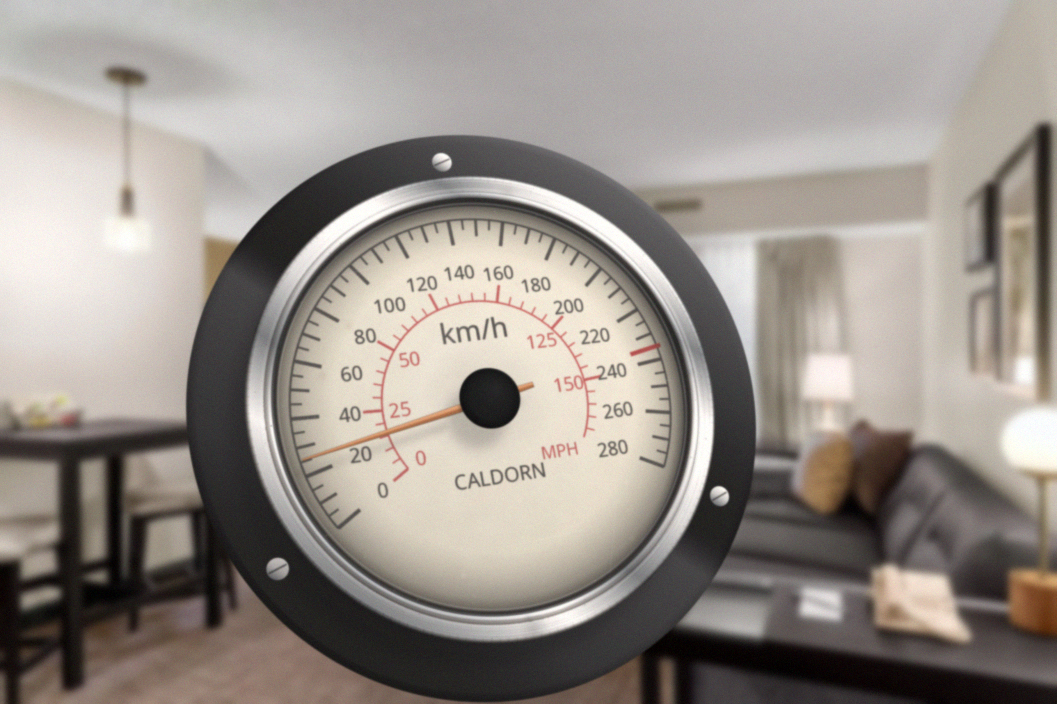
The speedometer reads 25 km/h
